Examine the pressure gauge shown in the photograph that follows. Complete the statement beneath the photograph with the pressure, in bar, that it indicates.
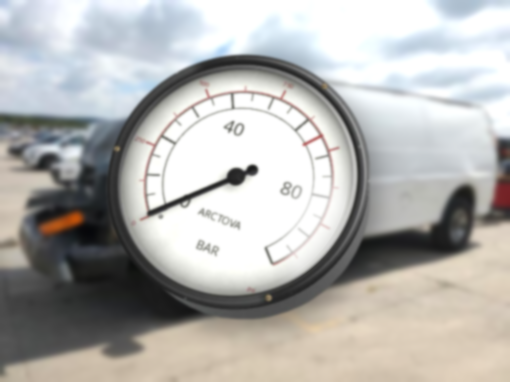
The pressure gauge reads 0 bar
